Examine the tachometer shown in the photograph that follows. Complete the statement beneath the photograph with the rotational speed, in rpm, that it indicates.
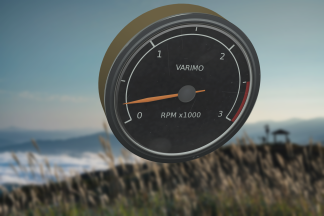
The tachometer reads 250 rpm
